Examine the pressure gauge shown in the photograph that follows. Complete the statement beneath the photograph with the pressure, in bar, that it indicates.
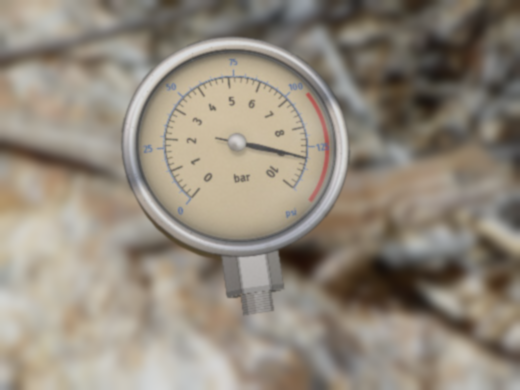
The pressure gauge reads 9 bar
